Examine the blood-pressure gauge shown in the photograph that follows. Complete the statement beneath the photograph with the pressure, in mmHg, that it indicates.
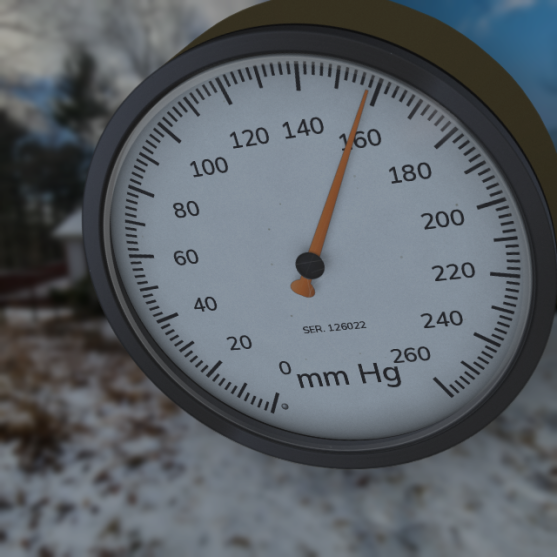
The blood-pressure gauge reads 158 mmHg
